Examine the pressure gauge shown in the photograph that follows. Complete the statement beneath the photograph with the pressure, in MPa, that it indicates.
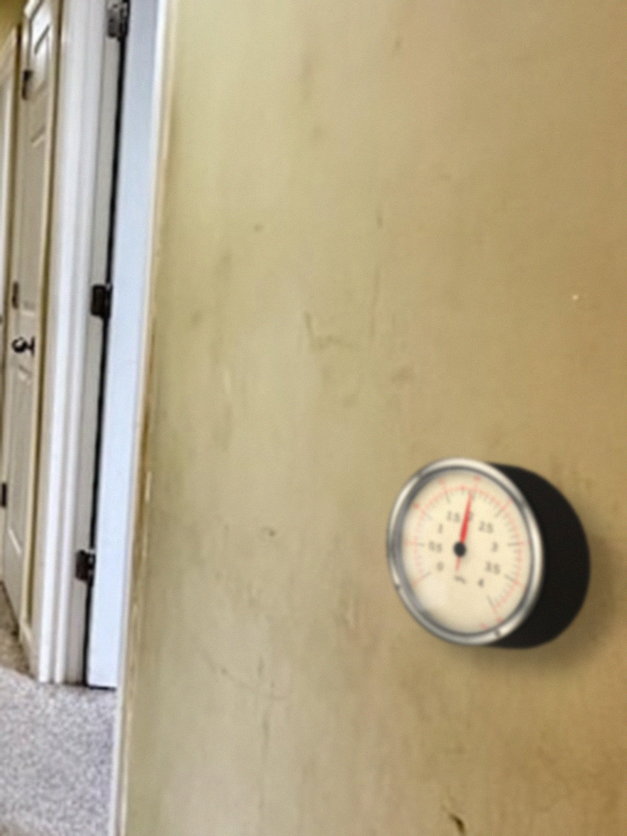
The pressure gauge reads 2 MPa
